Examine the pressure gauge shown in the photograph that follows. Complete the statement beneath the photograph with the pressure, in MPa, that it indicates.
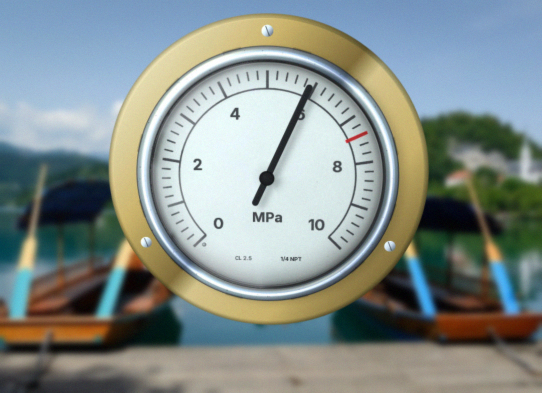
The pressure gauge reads 5.9 MPa
